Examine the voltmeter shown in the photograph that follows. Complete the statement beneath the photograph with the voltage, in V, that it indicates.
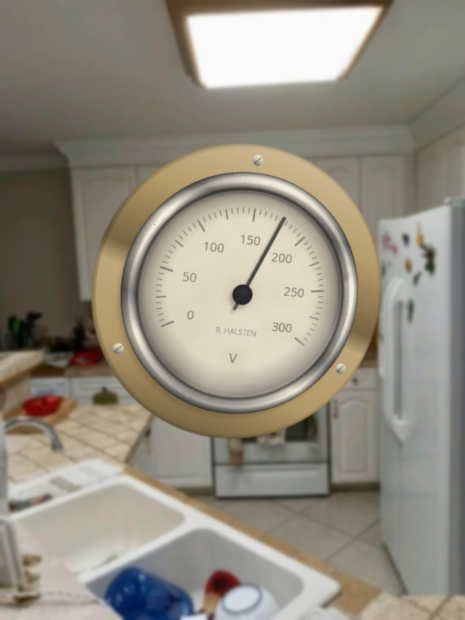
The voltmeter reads 175 V
